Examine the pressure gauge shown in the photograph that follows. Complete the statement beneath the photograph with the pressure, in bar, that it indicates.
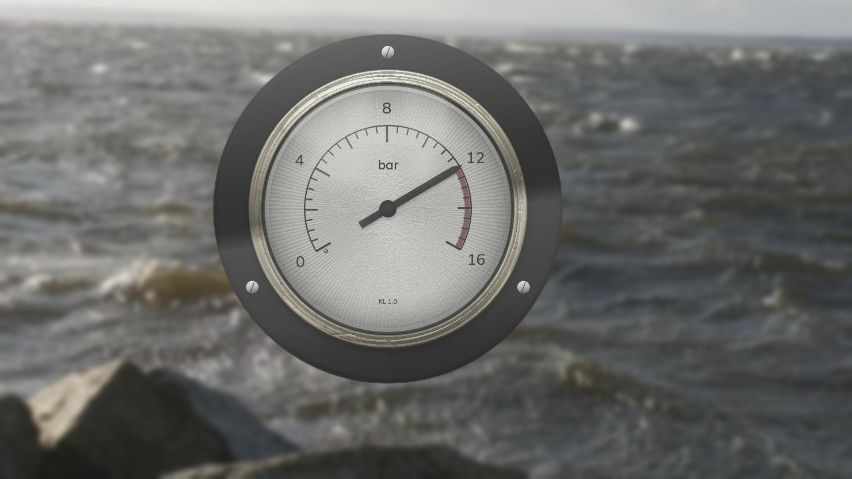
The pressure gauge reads 12 bar
